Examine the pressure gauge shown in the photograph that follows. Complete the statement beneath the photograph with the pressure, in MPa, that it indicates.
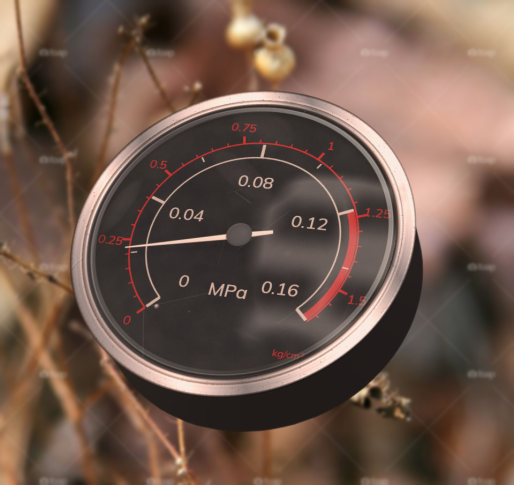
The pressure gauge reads 0.02 MPa
